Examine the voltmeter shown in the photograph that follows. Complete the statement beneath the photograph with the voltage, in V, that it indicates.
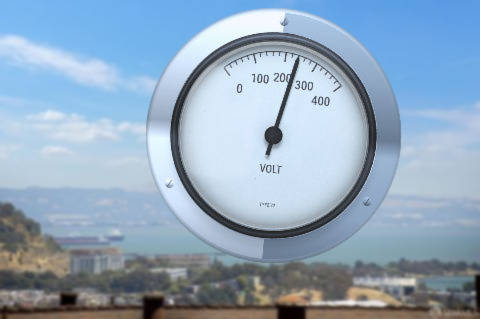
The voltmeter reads 240 V
